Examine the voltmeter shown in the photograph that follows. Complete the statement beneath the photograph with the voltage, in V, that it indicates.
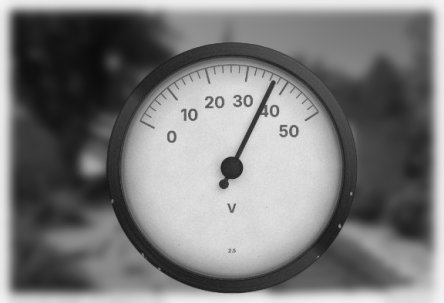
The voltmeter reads 37 V
